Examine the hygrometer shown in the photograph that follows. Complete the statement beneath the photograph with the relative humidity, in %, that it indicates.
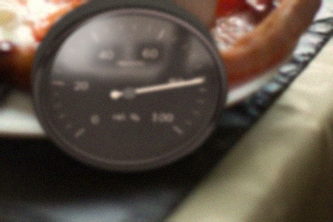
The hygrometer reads 80 %
